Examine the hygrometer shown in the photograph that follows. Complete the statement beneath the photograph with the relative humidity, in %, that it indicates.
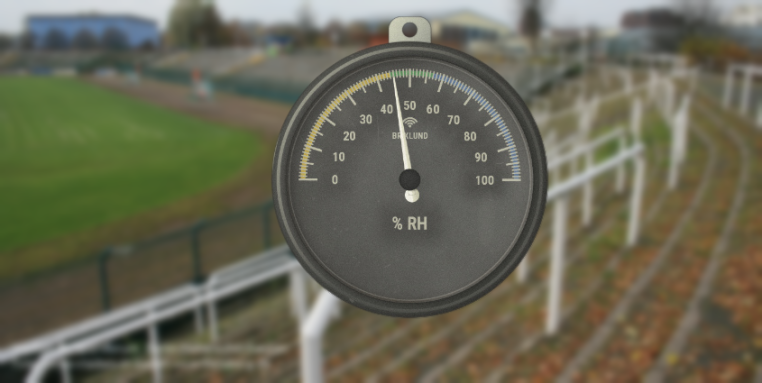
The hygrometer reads 45 %
